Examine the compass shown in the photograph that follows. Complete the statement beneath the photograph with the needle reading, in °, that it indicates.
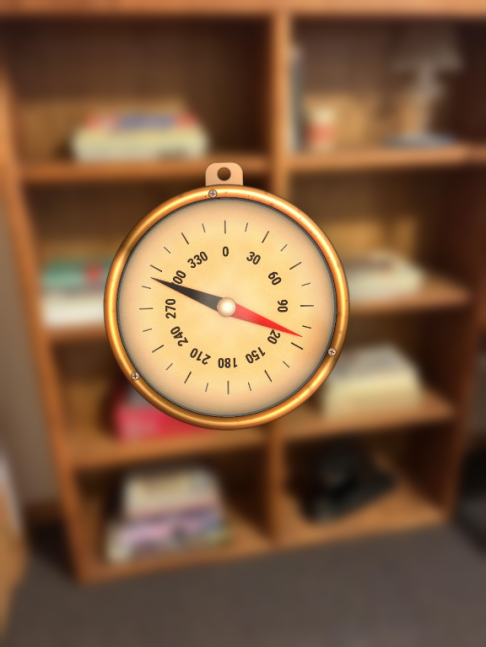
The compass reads 112.5 °
